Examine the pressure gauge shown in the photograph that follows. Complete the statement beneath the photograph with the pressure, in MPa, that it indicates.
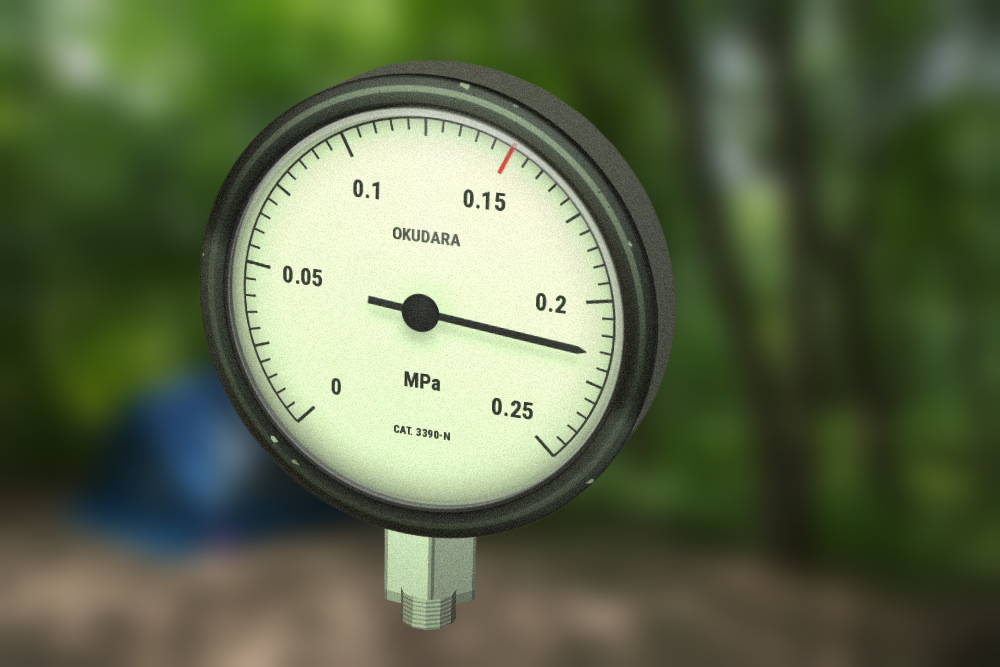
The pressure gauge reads 0.215 MPa
